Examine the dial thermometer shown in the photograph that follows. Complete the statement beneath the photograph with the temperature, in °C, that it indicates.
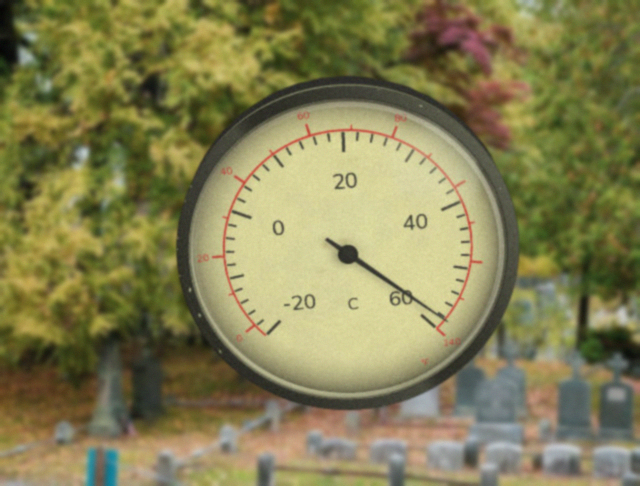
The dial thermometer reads 58 °C
